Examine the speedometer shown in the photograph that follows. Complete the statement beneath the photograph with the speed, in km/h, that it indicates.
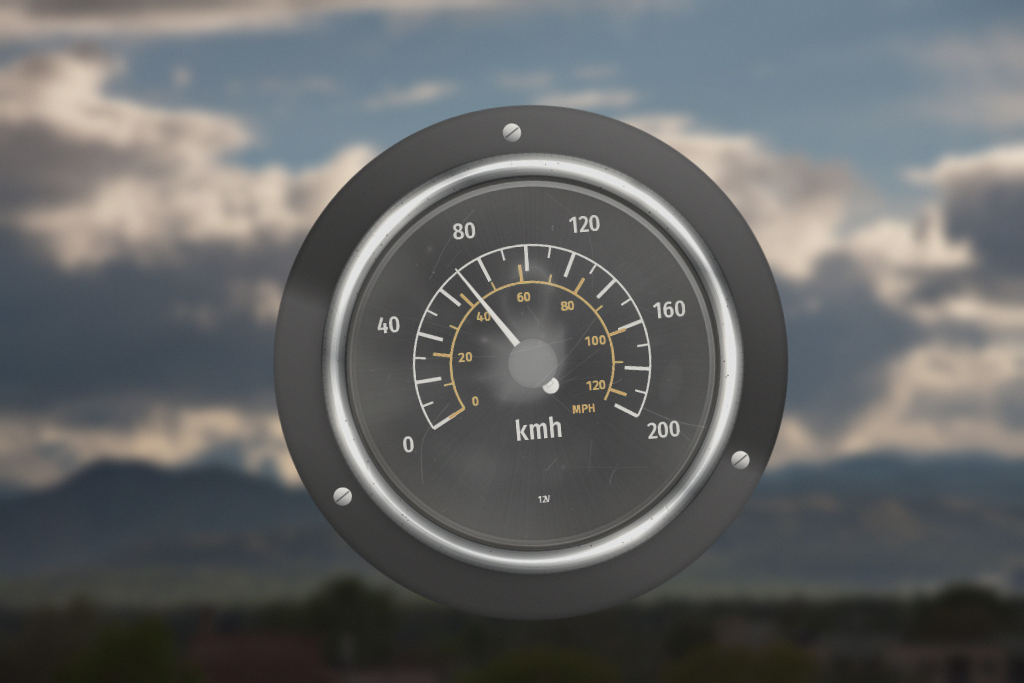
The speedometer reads 70 km/h
